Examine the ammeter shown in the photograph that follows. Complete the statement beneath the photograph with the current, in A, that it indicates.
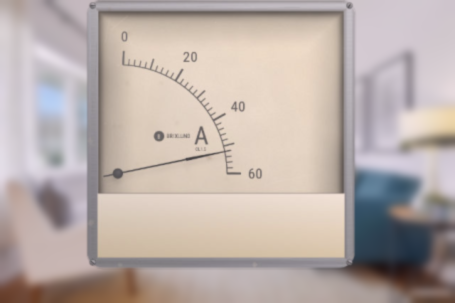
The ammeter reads 52 A
